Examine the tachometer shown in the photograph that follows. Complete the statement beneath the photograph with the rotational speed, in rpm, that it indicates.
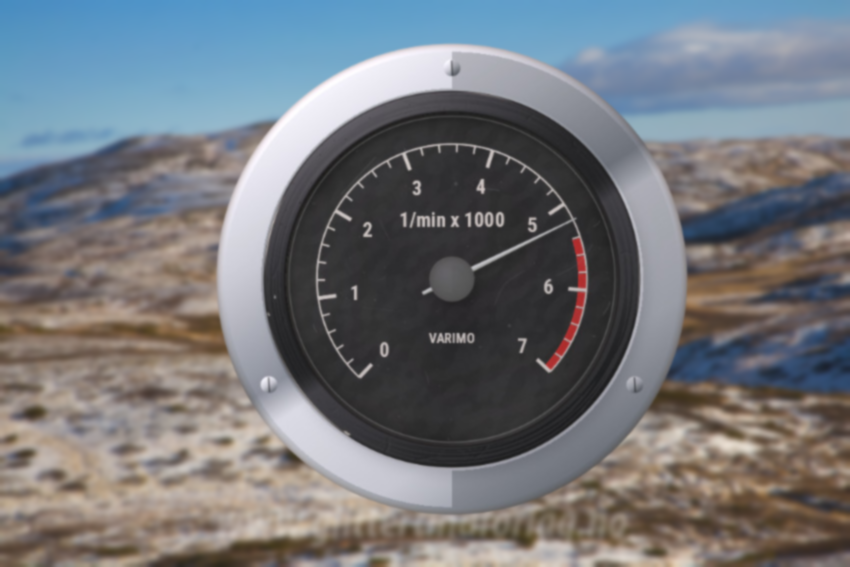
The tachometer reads 5200 rpm
